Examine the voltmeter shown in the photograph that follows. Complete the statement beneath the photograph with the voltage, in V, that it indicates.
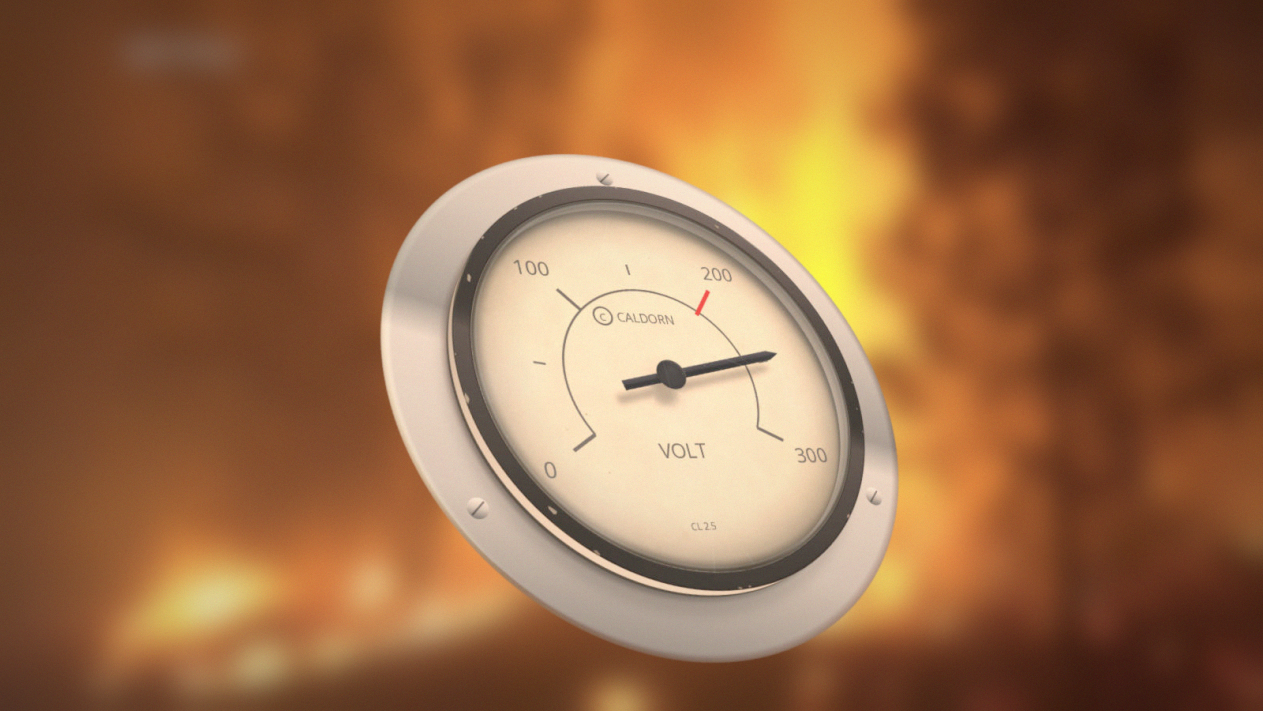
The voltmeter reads 250 V
